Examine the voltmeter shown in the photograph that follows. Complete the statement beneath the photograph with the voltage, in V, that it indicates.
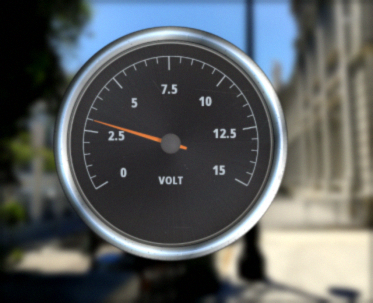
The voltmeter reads 3 V
